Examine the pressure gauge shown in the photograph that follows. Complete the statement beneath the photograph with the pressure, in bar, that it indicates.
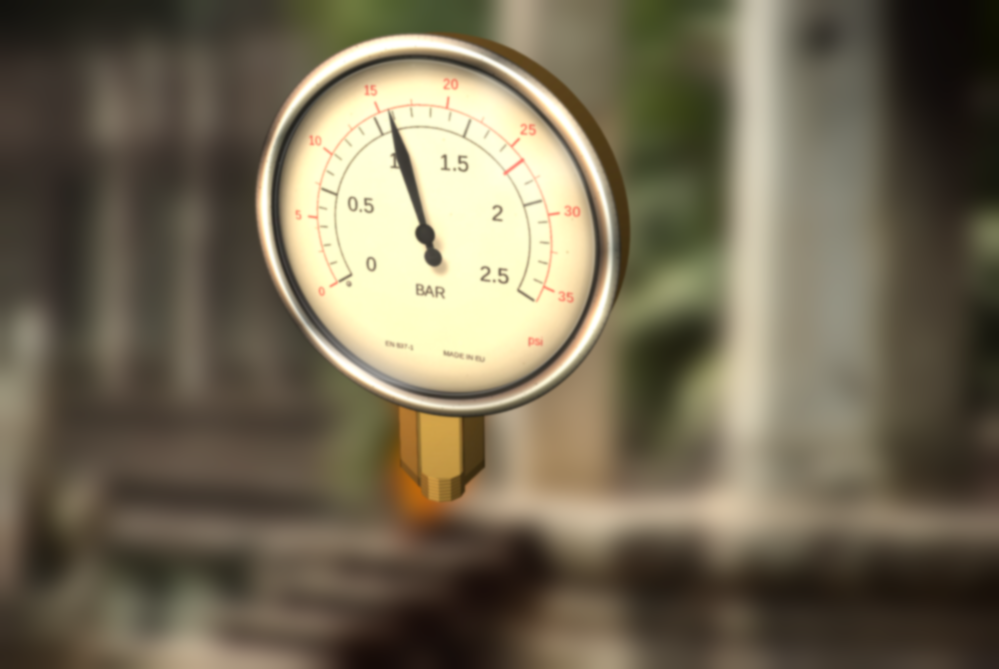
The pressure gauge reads 1.1 bar
